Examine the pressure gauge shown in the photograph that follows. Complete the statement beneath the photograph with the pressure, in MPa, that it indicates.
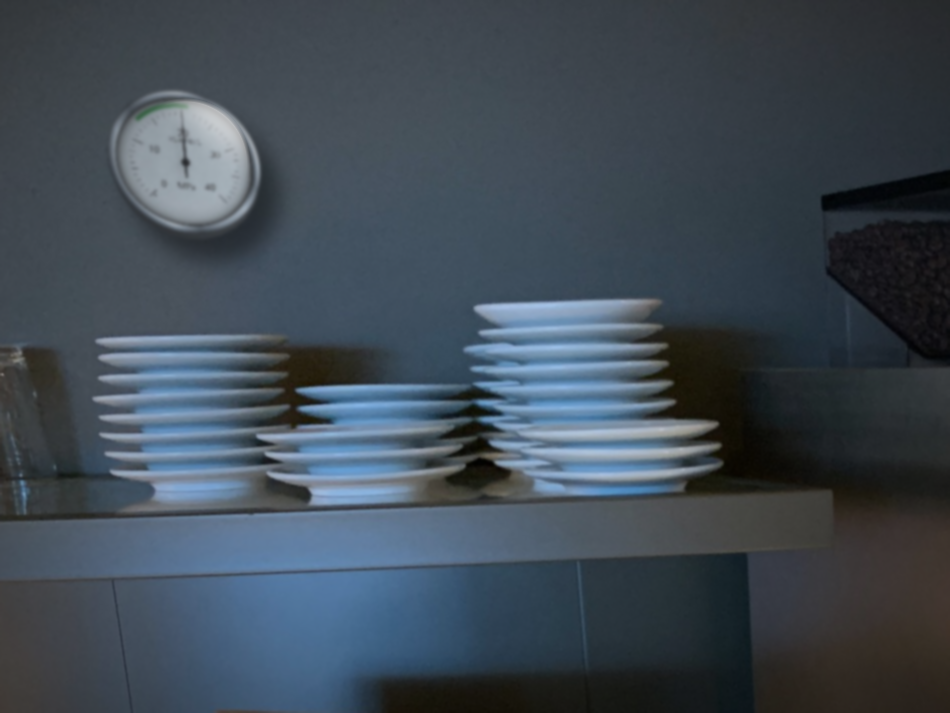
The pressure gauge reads 20 MPa
